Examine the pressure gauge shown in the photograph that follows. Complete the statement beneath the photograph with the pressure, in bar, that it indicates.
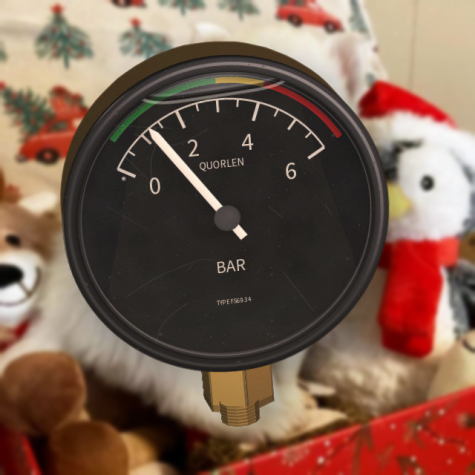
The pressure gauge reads 1.25 bar
